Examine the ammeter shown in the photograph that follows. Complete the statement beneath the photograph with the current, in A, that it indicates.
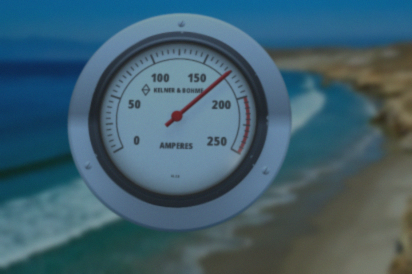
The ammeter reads 175 A
